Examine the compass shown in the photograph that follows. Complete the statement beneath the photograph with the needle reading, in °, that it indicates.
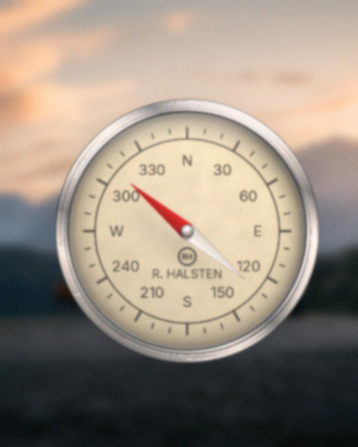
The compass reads 310 °
